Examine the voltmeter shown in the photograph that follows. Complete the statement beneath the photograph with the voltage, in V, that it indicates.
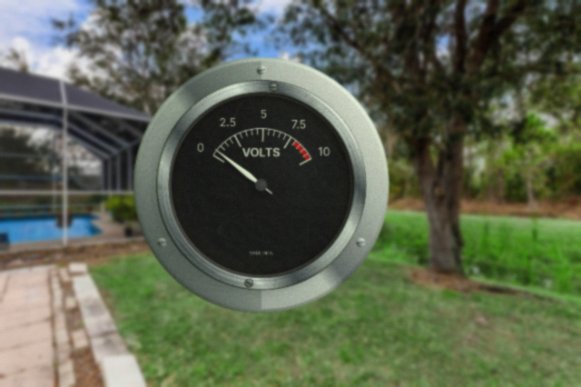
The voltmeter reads 0.5 V
